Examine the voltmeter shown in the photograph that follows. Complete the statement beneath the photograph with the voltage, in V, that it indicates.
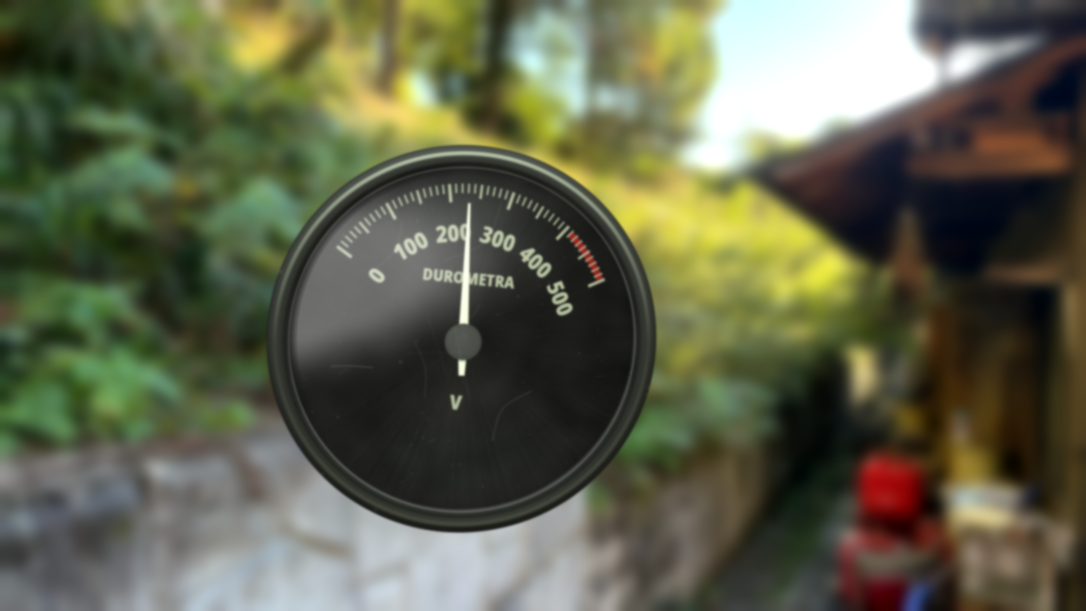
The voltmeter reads 230 V
